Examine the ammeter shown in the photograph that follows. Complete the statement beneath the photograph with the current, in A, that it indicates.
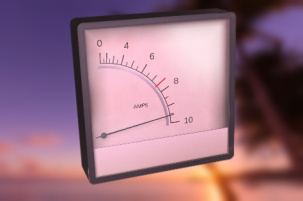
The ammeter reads 9.5 A
